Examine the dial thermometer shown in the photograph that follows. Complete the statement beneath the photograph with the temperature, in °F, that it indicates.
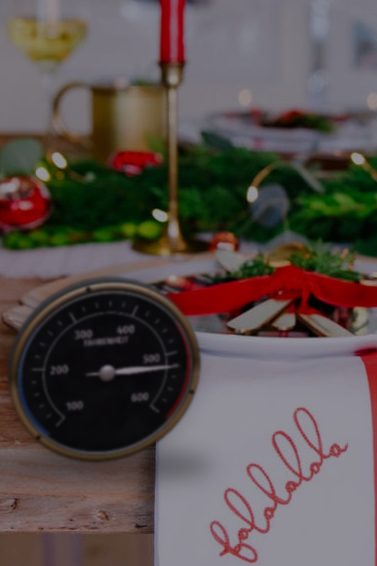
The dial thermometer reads 520 °F
